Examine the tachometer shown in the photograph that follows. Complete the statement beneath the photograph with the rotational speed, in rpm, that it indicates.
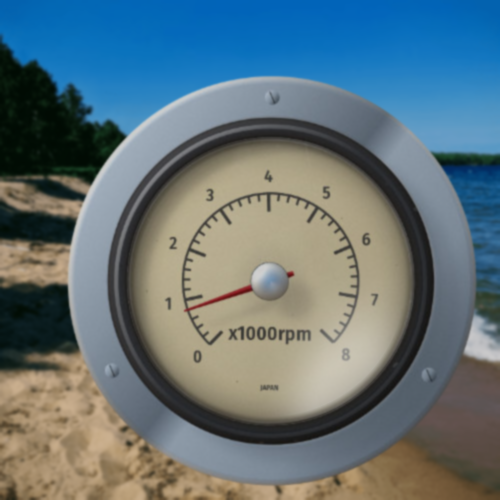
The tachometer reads 800 rpm
